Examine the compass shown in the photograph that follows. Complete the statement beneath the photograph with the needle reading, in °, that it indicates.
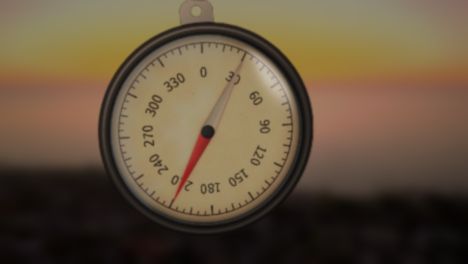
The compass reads 210 °
